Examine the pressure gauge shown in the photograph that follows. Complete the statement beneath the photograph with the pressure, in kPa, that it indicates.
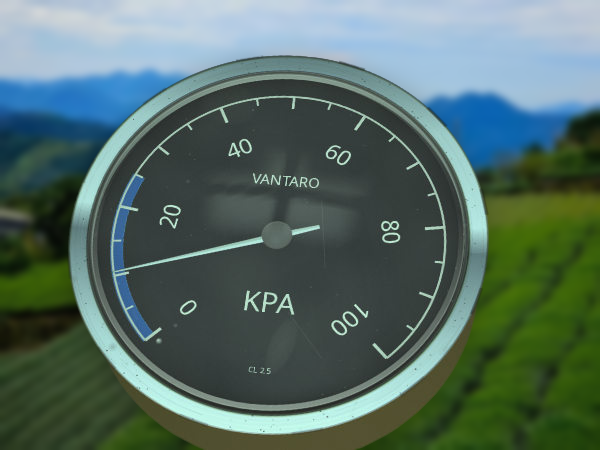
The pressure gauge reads 10 kPa
